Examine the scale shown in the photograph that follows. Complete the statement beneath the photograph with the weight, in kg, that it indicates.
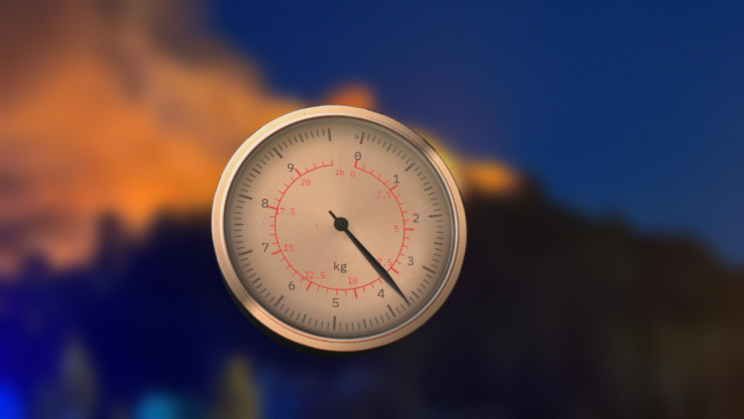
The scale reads 3.7 kg
